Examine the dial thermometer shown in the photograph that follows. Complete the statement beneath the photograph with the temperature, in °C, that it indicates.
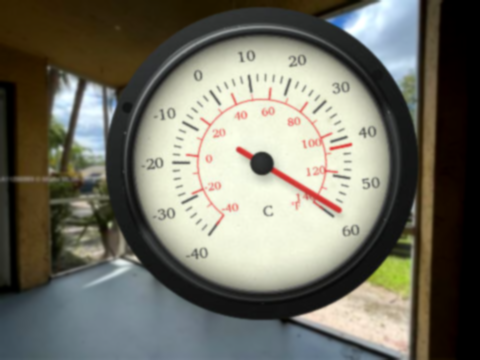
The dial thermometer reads 58 °C
